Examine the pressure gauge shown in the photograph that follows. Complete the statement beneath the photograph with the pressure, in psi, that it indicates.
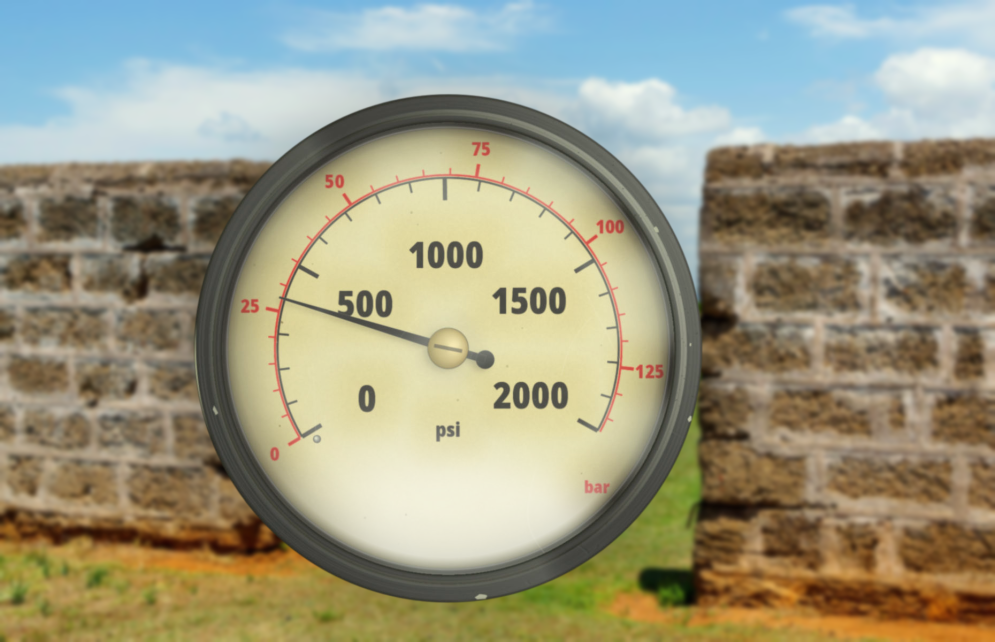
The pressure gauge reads 400 psi
